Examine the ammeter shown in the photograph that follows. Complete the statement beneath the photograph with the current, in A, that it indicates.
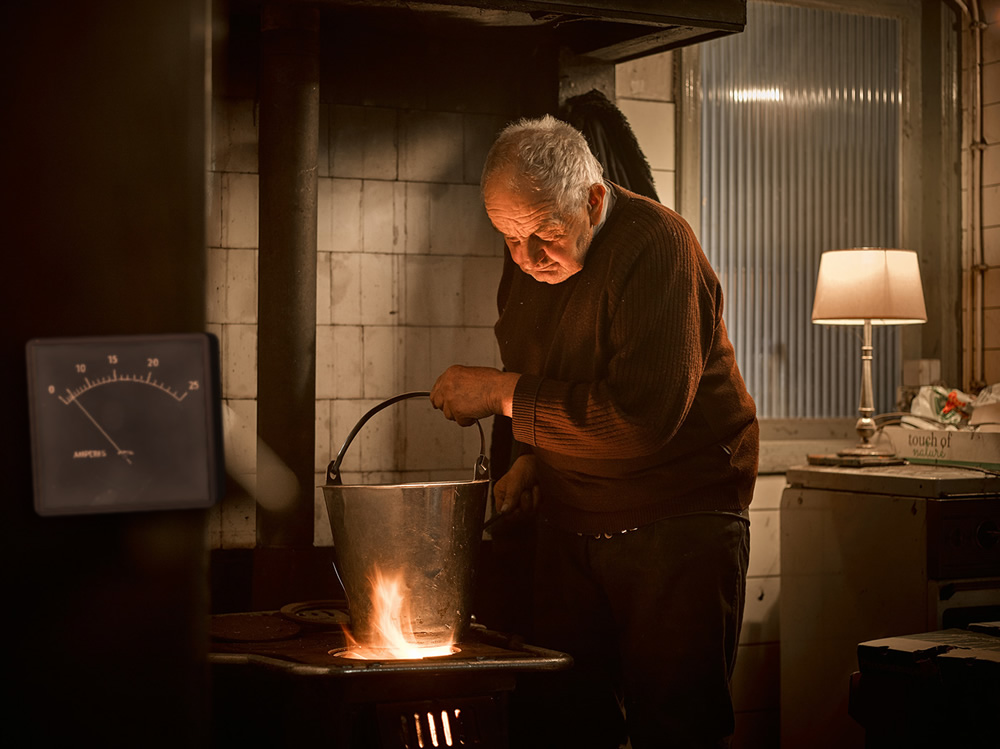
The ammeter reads 5 A
